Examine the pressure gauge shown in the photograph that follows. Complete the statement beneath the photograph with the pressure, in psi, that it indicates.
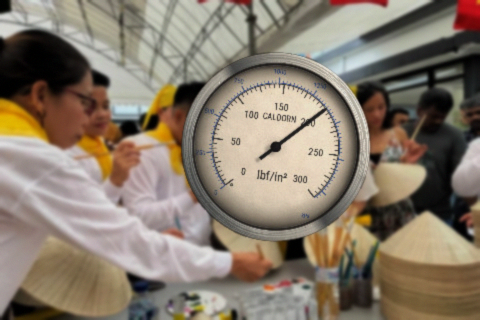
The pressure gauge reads 200 psi
